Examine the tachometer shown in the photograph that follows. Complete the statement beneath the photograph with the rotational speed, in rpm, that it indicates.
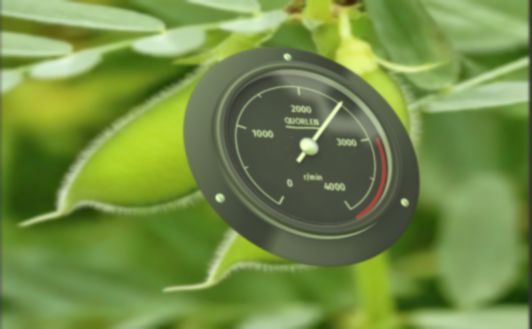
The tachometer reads 2500 rpm
